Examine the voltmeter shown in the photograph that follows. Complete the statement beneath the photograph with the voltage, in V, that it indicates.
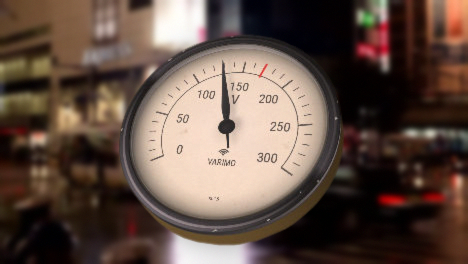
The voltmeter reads 130 V
